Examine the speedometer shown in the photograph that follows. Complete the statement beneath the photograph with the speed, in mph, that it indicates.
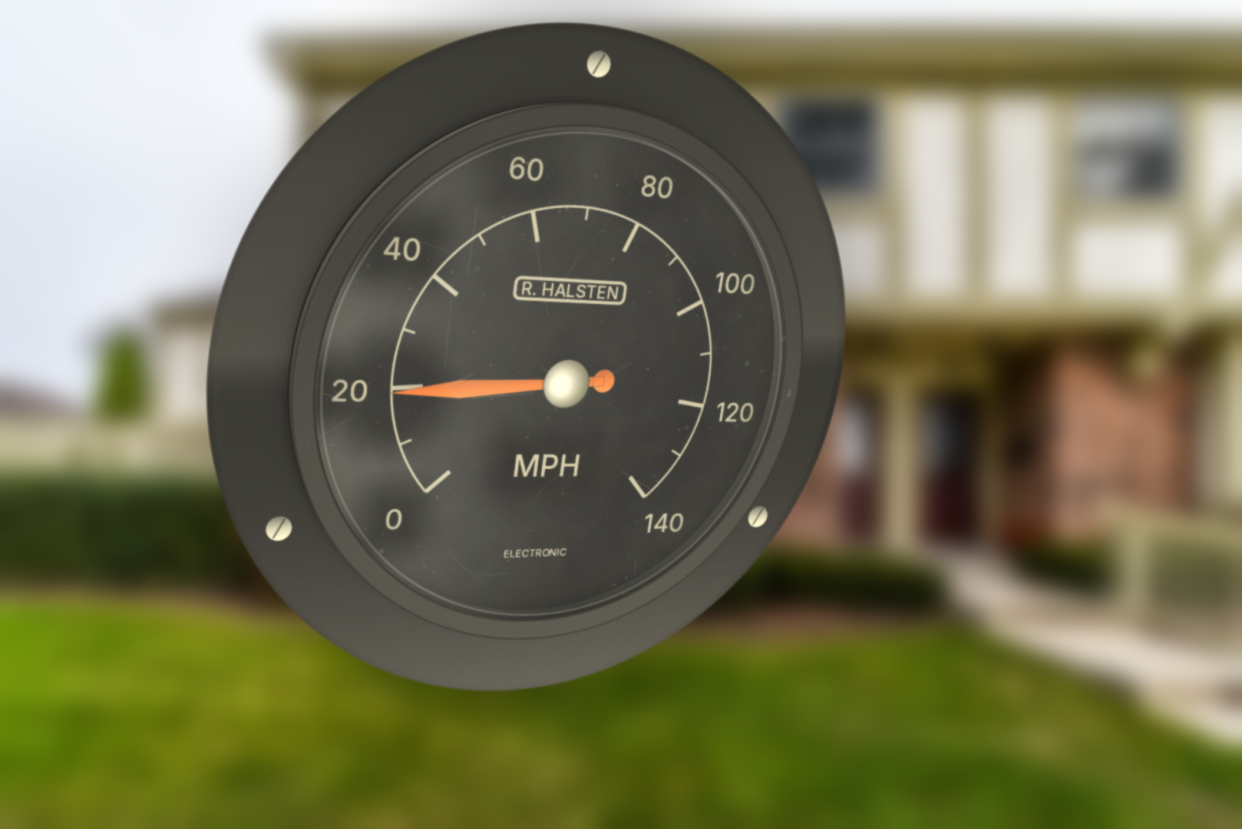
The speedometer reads 20 mph
